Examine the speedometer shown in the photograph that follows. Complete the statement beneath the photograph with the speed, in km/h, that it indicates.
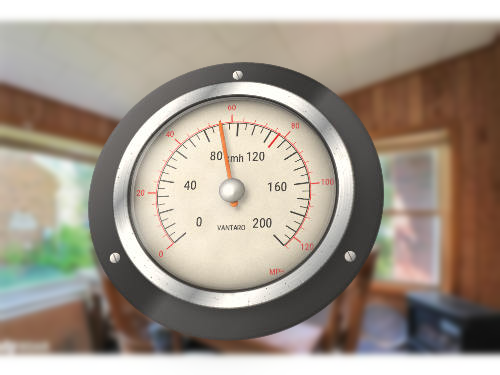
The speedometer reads 90 km/h
